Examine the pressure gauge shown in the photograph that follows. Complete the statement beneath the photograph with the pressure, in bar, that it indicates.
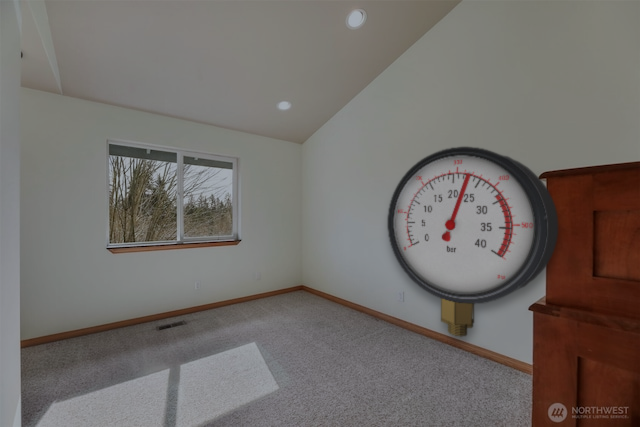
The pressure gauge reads 23 bar
